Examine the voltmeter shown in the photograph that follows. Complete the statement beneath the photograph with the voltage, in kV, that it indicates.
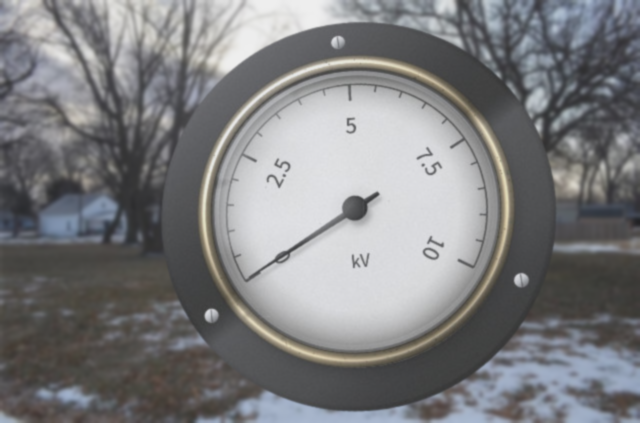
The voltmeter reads 0 kV
